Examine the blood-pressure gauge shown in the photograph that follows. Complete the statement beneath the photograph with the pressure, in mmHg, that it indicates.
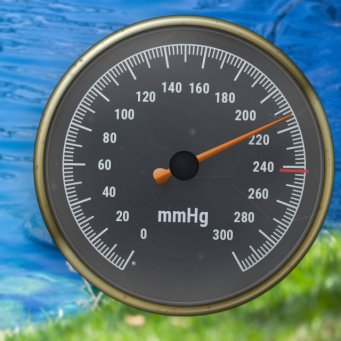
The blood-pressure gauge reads 214 mmHg
